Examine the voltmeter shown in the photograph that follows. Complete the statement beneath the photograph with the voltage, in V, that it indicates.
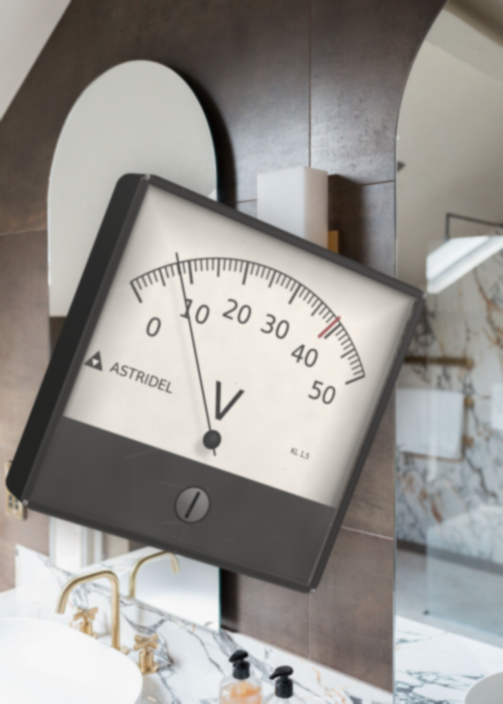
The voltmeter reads 8 V
